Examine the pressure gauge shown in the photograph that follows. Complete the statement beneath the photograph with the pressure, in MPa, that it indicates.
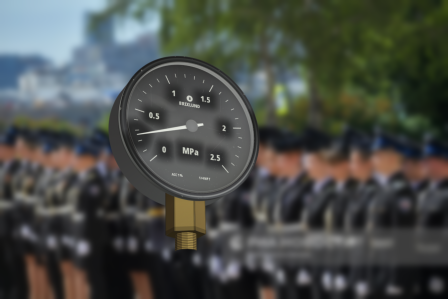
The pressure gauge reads 0.25 MPa
